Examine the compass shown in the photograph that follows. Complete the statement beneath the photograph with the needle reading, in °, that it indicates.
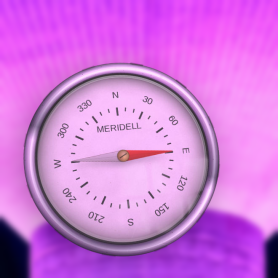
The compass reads 90 °
